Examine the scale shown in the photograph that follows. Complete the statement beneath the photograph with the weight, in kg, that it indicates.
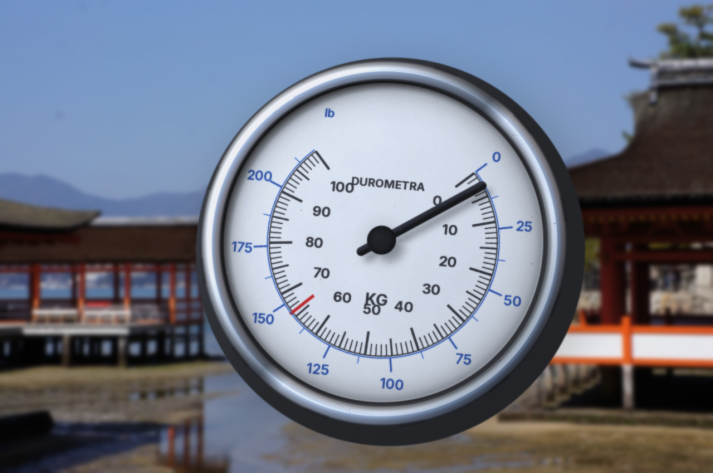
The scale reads 3 kg
